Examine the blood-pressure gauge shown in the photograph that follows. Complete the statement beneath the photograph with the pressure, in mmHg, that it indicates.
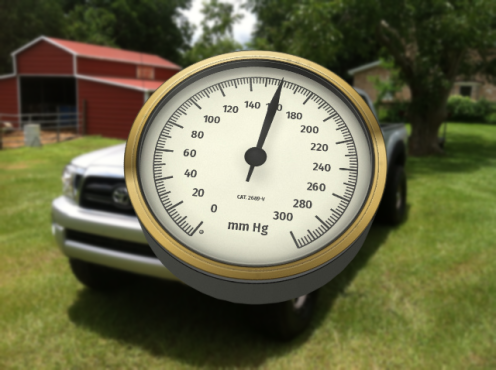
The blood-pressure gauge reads 160 mmHg
